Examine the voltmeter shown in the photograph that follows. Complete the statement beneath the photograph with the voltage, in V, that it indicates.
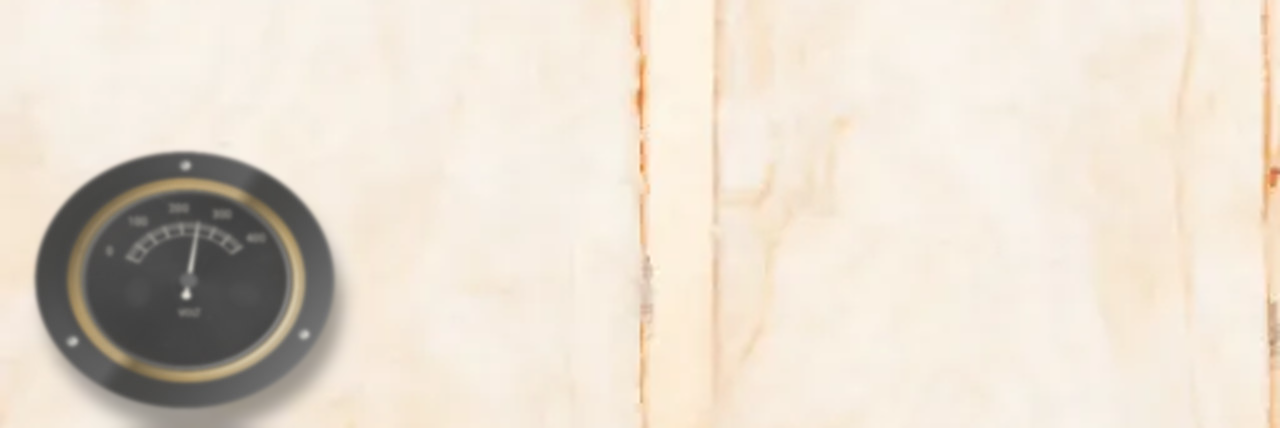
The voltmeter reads 250 V
